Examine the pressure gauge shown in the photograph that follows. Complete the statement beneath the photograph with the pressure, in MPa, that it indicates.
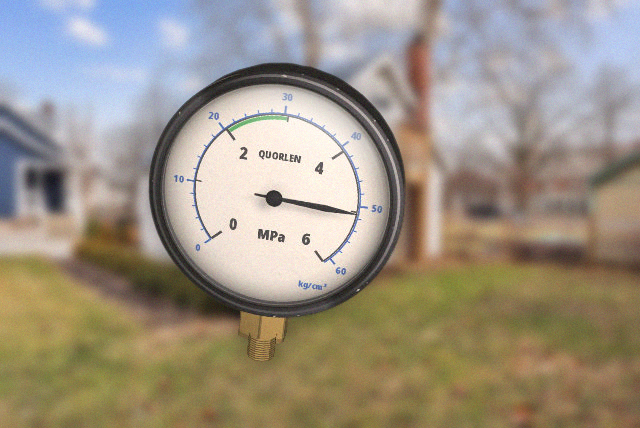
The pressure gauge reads 5 MPa
